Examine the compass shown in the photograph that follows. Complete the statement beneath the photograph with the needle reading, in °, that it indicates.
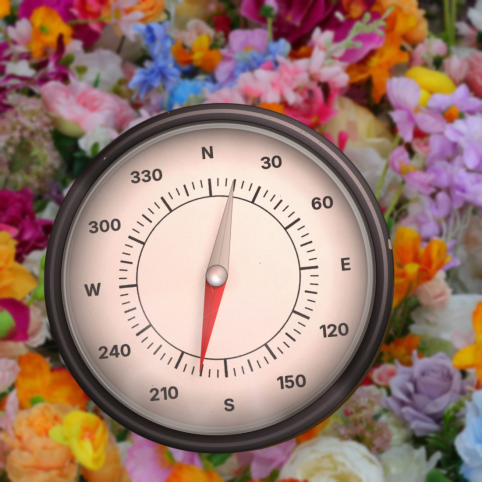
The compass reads 195 °
